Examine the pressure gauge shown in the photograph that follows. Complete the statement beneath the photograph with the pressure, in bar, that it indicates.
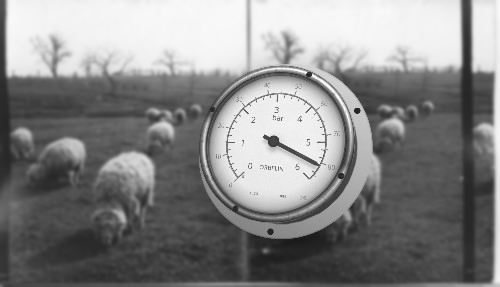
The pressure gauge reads 5.6 bar
